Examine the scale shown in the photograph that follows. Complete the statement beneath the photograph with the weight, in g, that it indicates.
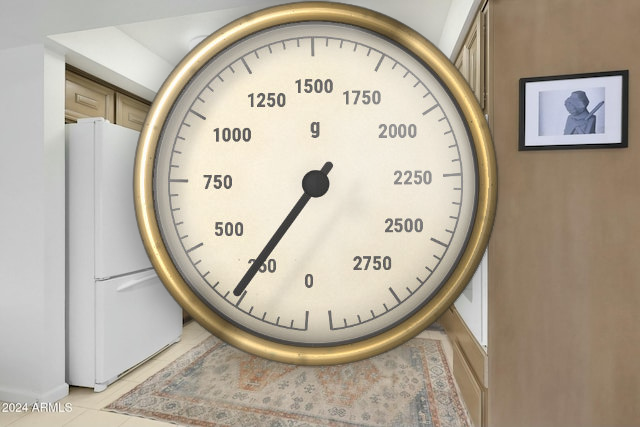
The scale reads 275 g
